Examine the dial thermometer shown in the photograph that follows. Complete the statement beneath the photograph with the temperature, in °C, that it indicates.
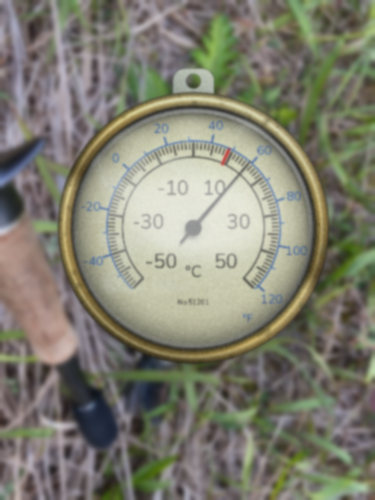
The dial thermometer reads 15 °C
